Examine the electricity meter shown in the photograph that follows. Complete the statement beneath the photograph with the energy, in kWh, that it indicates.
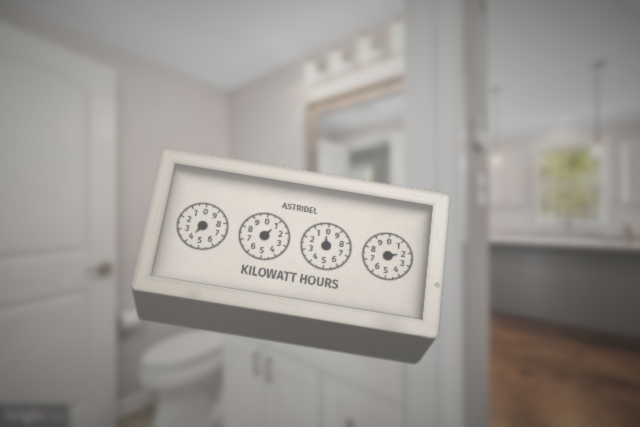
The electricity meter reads 4102 kWh
